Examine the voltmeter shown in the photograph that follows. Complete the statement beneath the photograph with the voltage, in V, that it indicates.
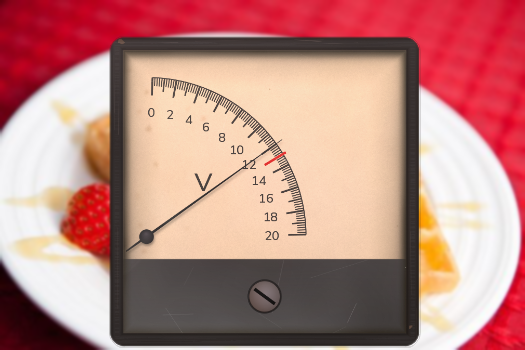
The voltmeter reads 12 V
